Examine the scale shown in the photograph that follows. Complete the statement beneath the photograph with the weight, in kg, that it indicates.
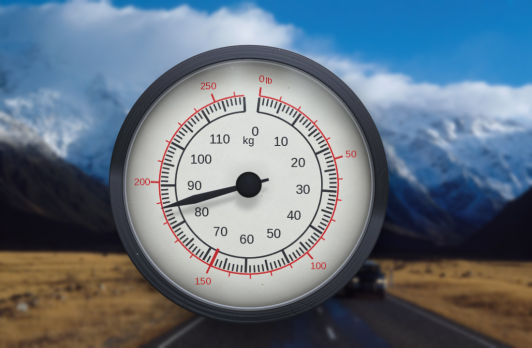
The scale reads 85 kg
